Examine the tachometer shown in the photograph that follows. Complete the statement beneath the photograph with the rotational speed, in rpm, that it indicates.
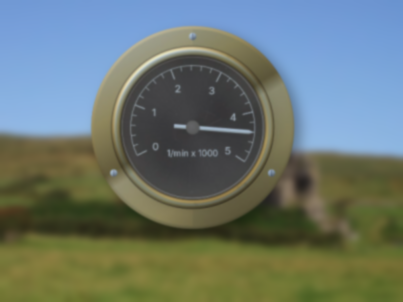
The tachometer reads 4400 rpm
